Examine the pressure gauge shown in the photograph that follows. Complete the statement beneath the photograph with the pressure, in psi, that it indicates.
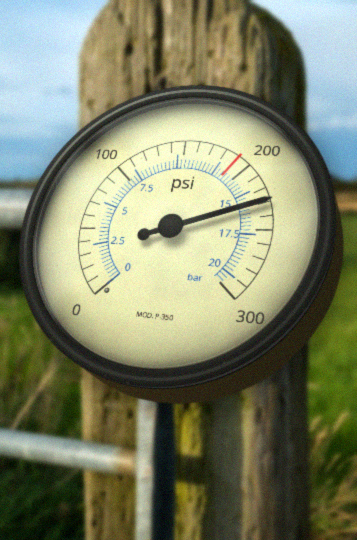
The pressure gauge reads 230 psi
